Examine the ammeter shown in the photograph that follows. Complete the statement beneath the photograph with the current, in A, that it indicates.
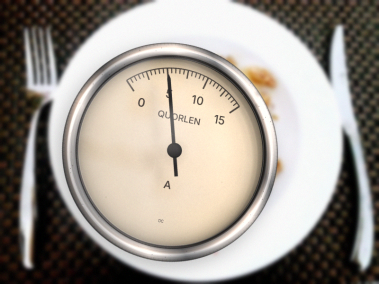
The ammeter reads 5 A
